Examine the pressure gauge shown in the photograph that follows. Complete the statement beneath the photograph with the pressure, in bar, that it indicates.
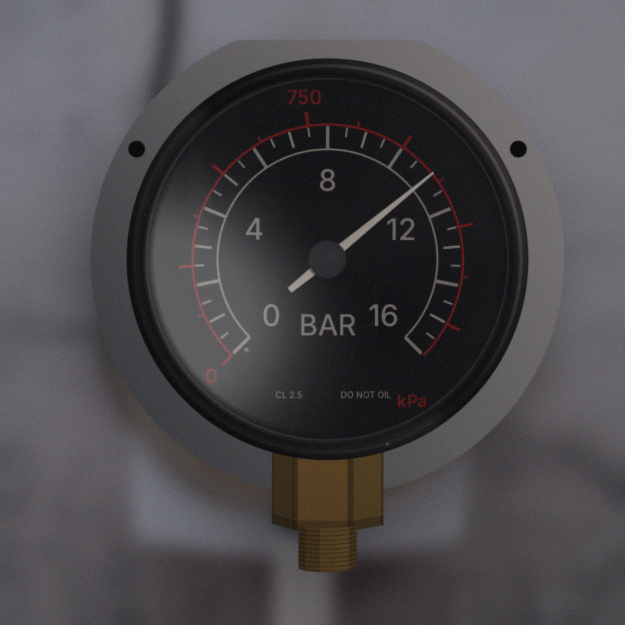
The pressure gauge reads 11 bar
